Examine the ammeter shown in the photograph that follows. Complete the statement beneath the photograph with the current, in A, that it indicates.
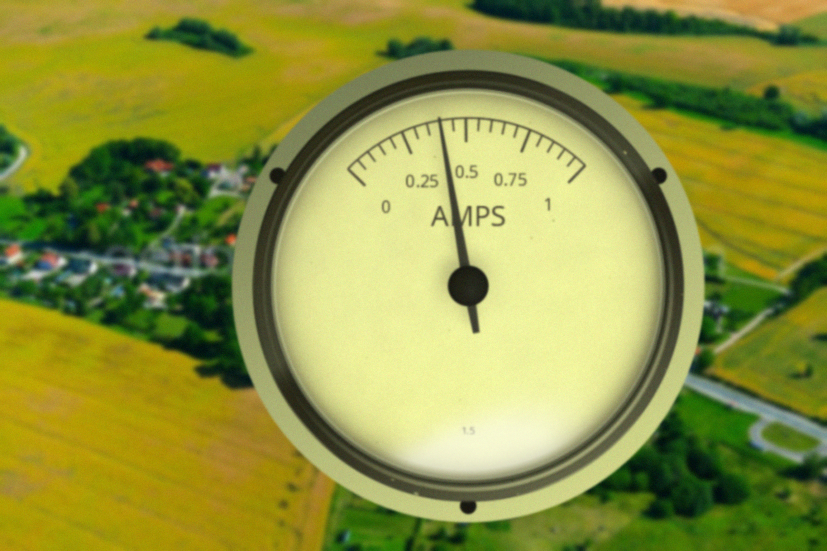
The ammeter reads 0.4 A
